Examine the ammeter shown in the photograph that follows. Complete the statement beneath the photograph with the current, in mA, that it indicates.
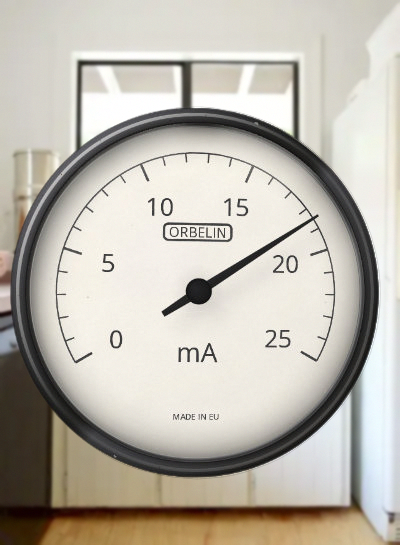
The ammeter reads 18.5 mA
